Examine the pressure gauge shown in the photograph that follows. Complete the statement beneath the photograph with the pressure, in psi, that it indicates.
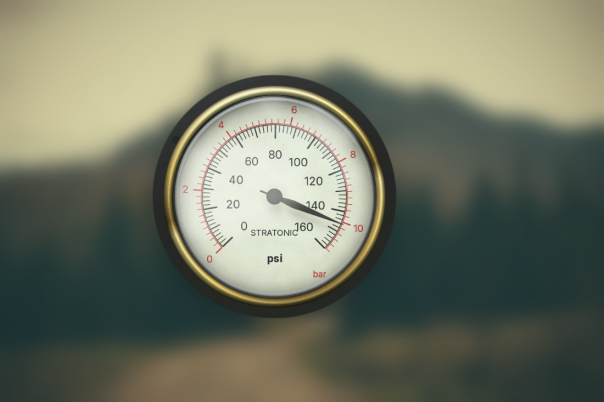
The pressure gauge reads 146 psi
